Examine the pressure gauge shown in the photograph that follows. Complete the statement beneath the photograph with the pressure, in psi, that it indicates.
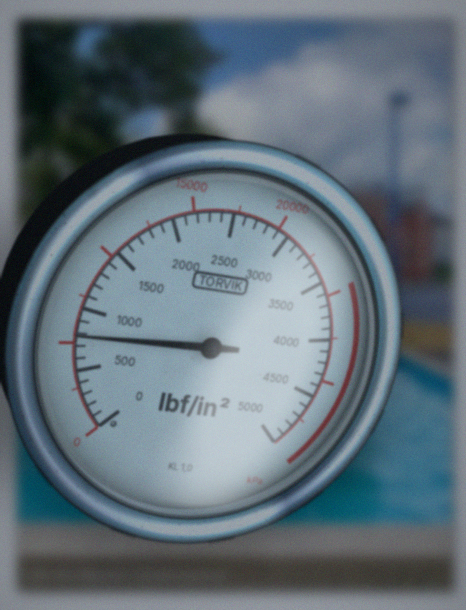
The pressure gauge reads 800 psi
